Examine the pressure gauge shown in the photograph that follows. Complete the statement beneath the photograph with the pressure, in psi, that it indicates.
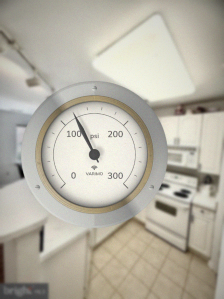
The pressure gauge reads 120 psi
